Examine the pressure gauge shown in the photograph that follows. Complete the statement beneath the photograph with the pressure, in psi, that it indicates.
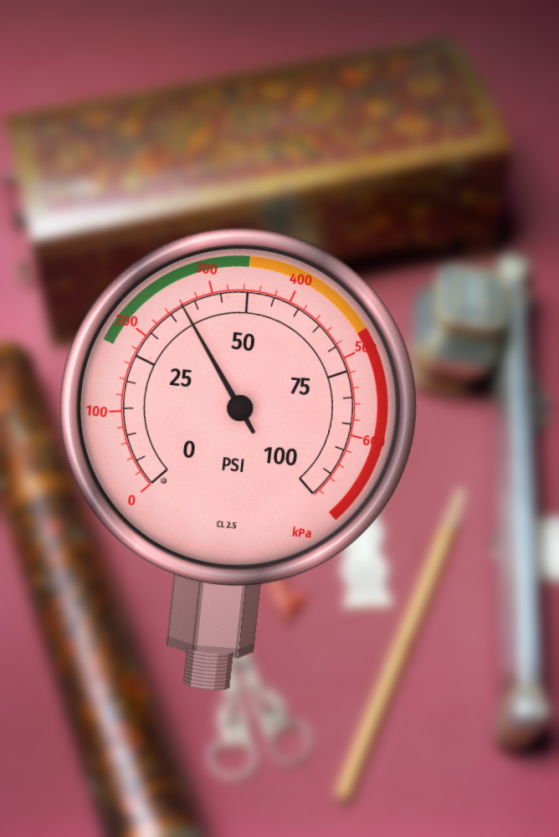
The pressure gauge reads 37.5 psi
